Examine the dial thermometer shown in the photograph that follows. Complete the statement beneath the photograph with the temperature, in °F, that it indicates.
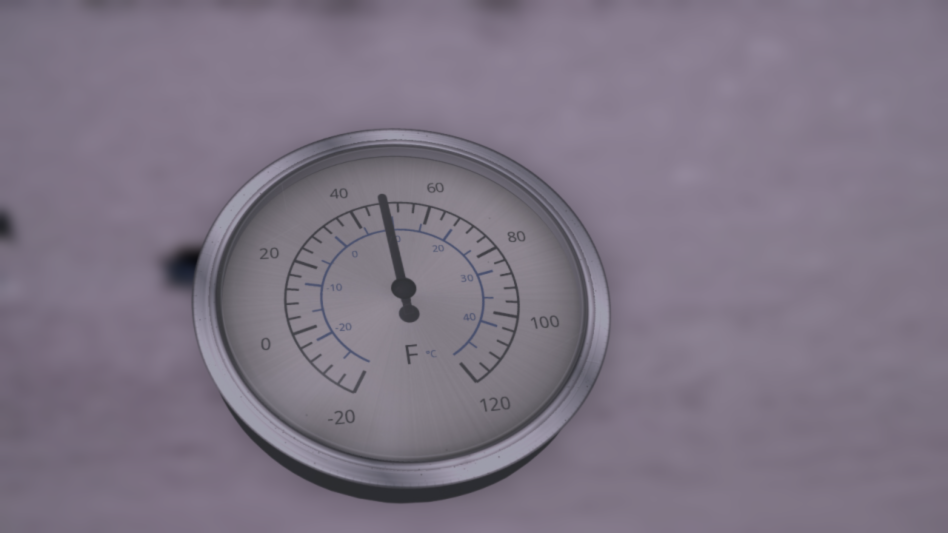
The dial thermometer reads 48 °F
